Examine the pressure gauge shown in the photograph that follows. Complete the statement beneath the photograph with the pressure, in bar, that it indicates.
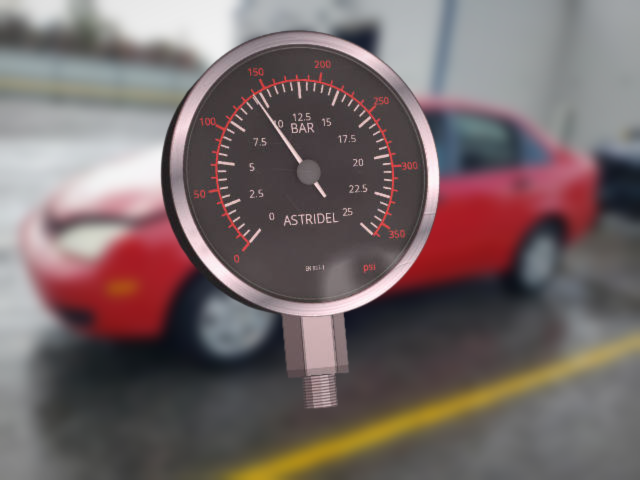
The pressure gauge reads 9.5 bar
